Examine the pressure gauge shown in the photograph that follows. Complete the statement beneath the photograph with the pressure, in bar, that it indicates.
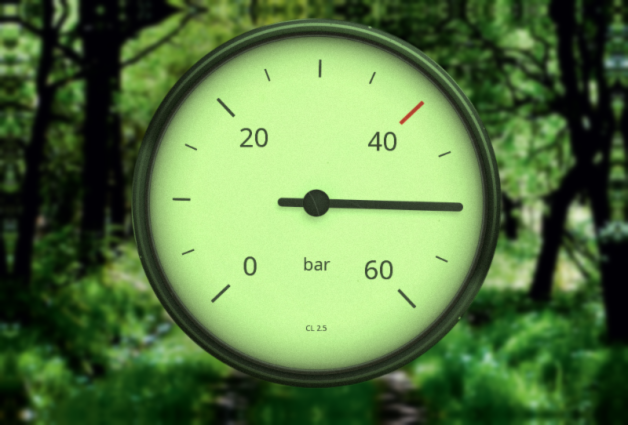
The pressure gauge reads 50 bar
